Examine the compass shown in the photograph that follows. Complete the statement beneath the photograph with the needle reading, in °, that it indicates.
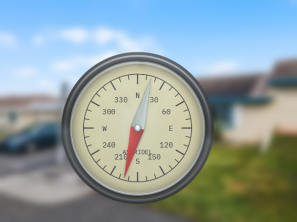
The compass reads 195 °
